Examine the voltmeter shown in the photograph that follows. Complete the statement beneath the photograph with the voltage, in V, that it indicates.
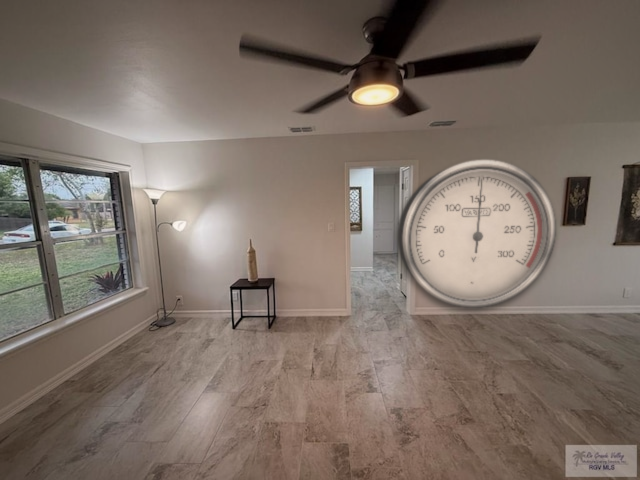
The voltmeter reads 150 V
